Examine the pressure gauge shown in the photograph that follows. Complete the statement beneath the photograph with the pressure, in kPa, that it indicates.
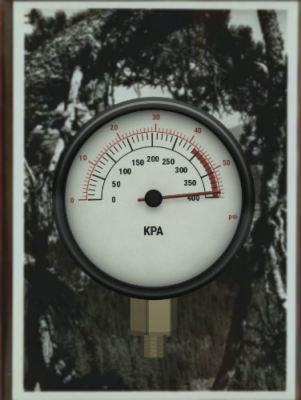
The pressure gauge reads 390 kPa
